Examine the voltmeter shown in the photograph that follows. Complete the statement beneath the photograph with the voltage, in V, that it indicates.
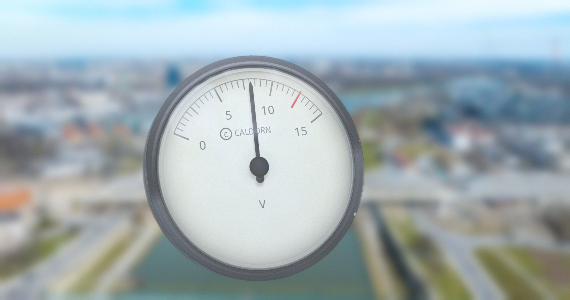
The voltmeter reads 8 V
